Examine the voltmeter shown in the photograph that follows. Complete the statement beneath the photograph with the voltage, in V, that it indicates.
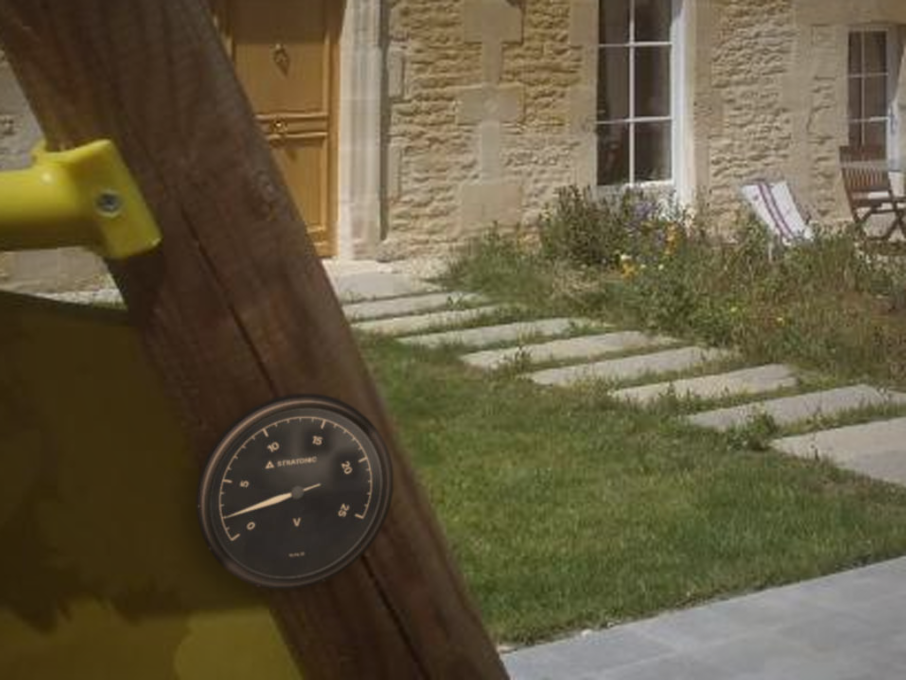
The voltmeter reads 2 V
